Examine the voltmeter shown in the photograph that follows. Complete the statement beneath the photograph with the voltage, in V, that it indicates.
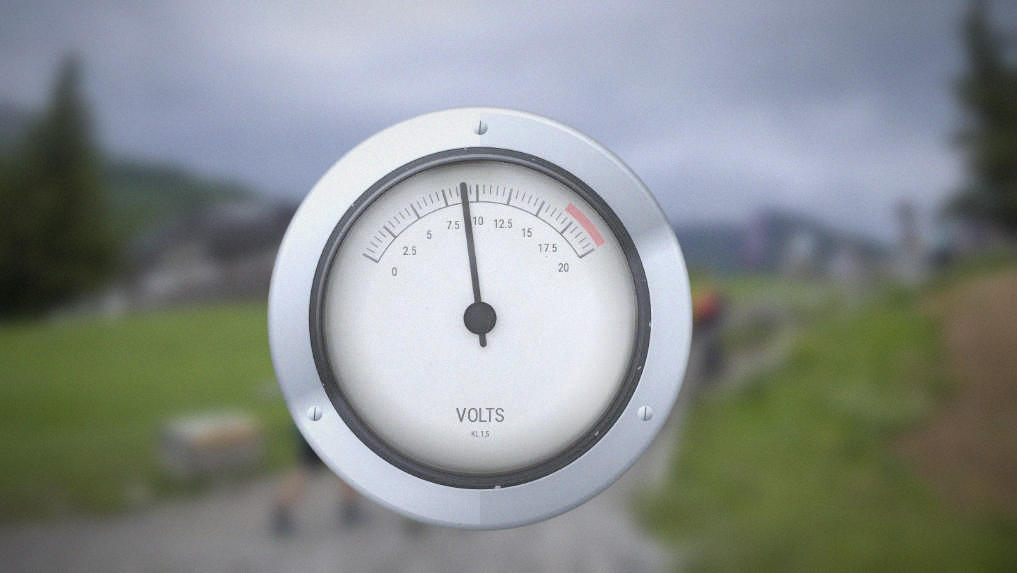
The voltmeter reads 9 V
